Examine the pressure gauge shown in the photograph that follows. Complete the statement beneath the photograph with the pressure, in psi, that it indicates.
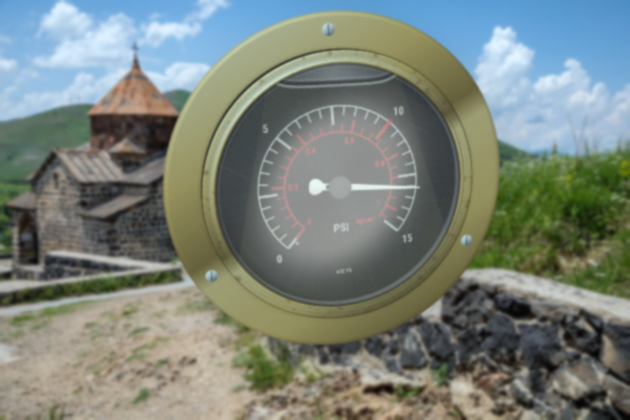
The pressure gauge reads 13 psi
